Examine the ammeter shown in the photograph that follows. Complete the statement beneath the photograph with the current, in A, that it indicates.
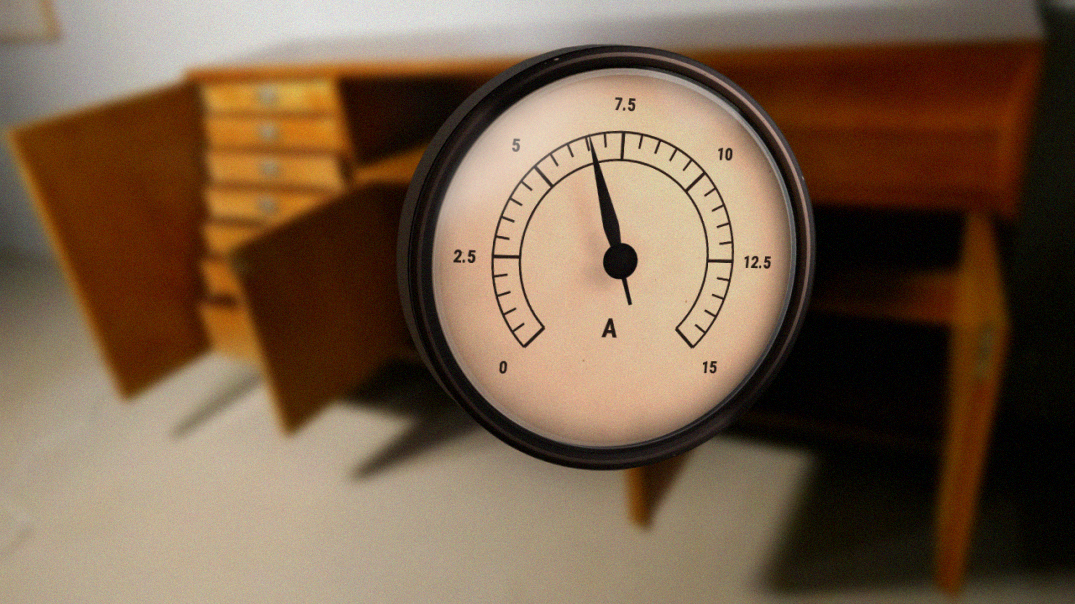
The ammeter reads 6.5 A
